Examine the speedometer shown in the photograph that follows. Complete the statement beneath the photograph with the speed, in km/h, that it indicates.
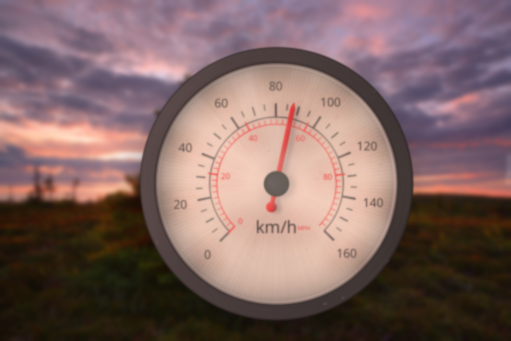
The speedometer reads 87.5 km/h
